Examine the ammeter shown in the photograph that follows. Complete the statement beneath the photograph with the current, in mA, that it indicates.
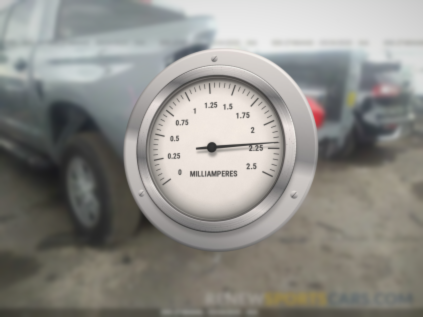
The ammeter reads 2.2 mA
